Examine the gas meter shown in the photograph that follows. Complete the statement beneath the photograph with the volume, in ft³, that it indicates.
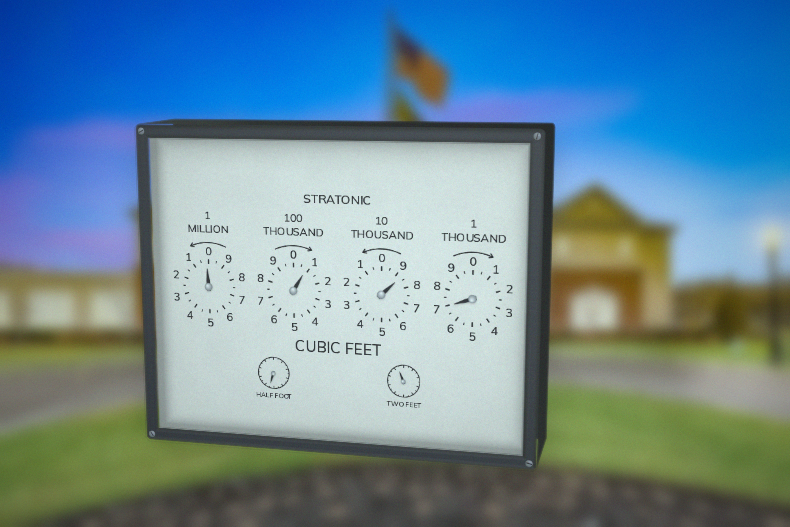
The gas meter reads 8700 ft³
